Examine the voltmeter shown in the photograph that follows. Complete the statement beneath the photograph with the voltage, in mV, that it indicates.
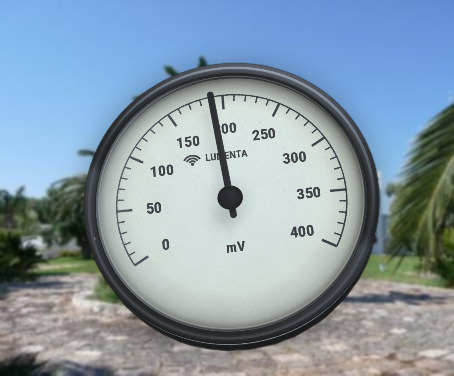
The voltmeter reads 190 mV
